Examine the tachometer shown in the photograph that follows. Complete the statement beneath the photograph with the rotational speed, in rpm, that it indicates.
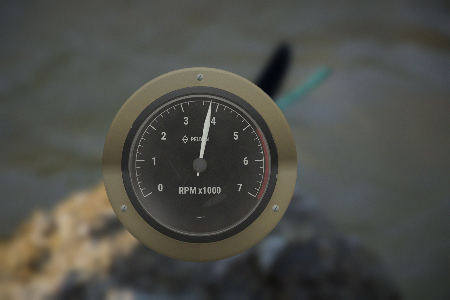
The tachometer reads 3800 rpm
